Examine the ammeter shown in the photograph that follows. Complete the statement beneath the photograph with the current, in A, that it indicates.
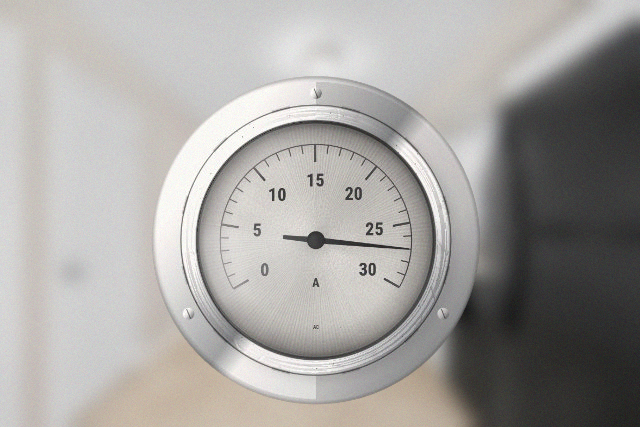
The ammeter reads 27 A
